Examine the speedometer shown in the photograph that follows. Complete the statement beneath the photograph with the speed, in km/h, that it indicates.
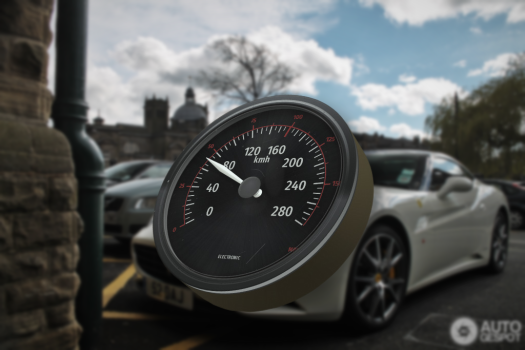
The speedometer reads 70 km/h
